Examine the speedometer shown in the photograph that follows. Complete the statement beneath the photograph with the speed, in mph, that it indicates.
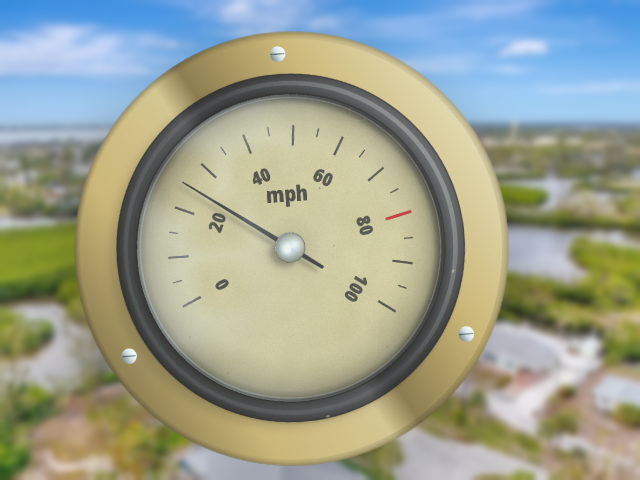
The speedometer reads 25 mph
